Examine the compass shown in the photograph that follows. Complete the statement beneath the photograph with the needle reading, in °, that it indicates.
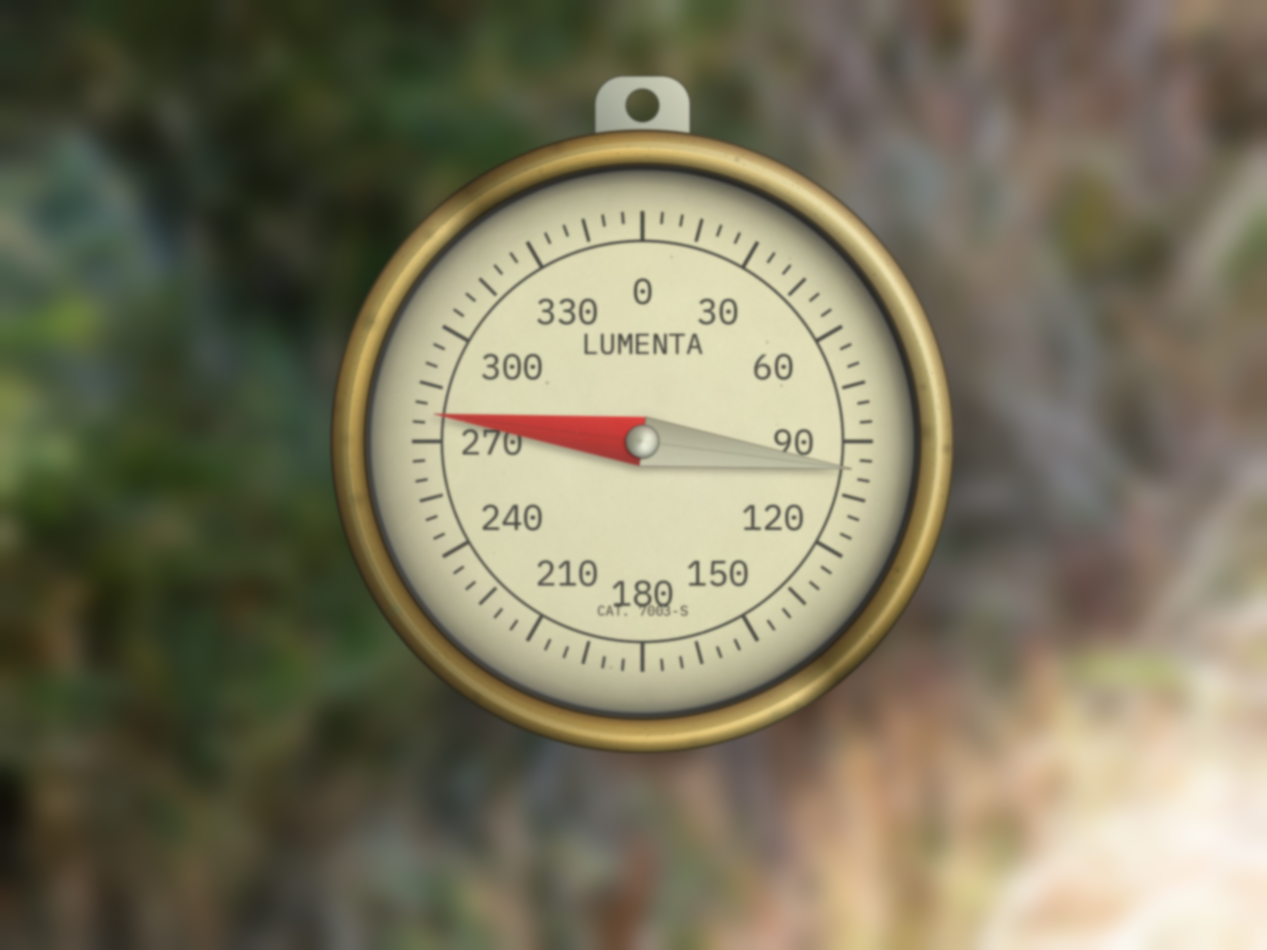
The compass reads 277.5 °
